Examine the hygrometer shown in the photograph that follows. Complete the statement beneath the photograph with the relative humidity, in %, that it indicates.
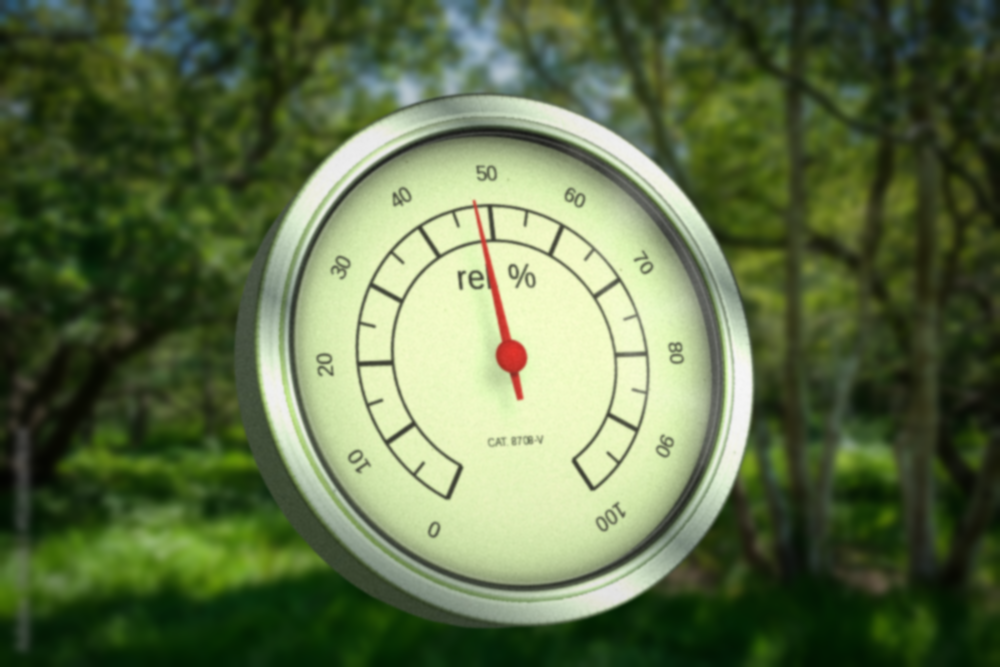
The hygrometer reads 47.5 %
